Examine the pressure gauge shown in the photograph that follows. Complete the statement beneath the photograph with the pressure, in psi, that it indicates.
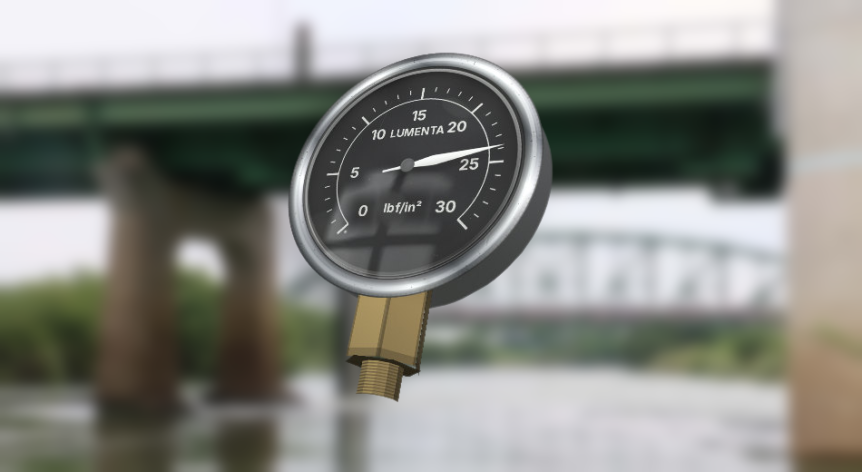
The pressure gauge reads 24 psi
